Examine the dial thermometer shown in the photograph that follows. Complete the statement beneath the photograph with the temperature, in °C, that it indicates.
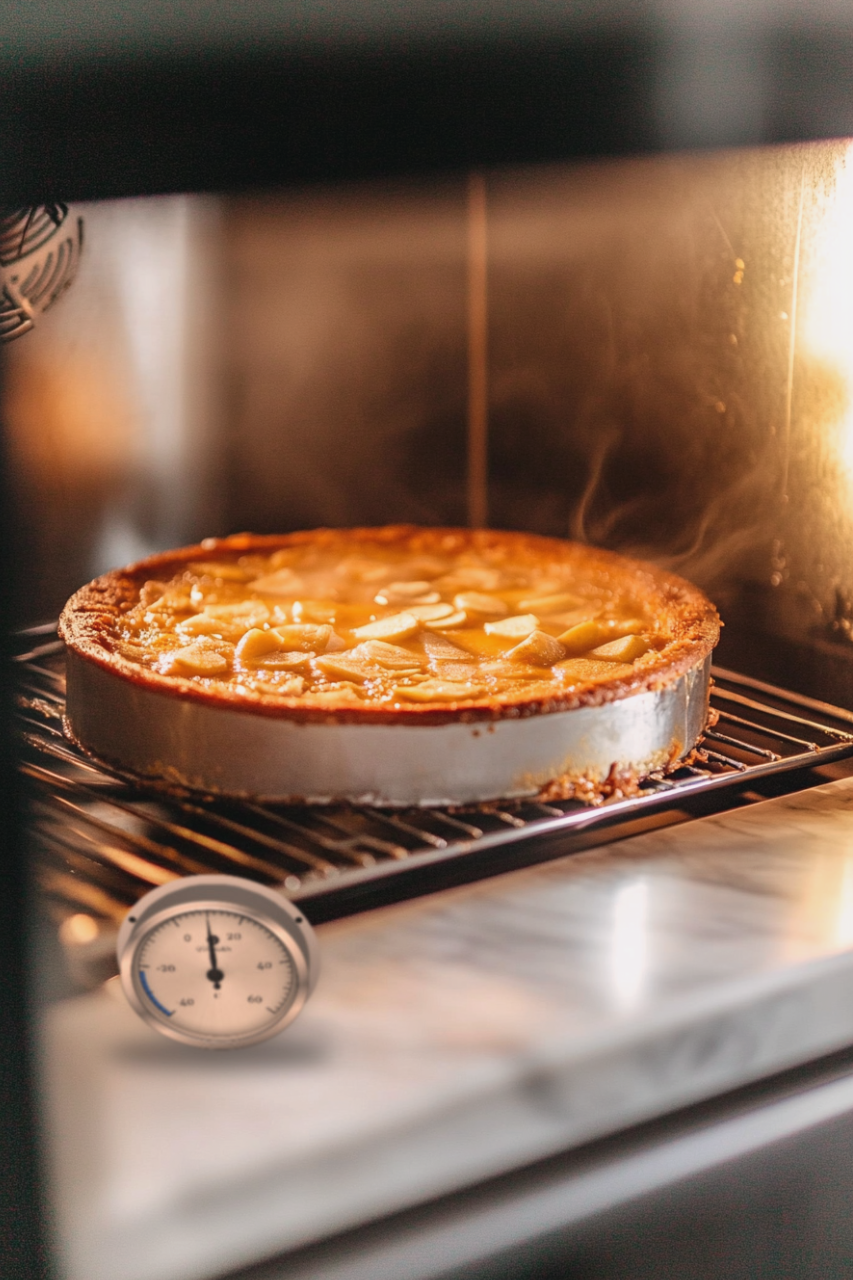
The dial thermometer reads 10 °C
